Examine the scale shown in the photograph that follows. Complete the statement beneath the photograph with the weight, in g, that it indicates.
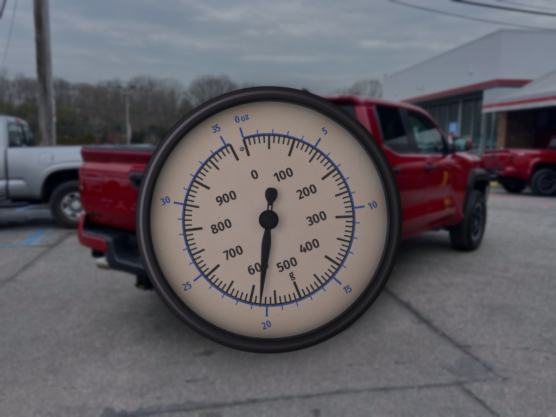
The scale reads 580 g
